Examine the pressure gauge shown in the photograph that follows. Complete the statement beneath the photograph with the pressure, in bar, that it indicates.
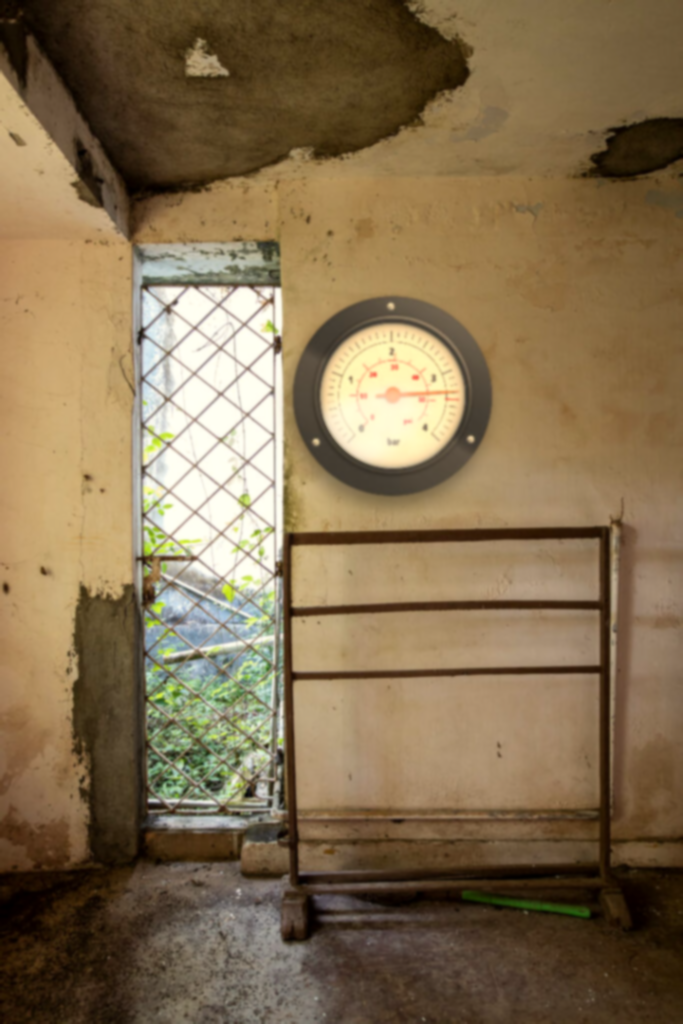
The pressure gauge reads 3.3 bar
